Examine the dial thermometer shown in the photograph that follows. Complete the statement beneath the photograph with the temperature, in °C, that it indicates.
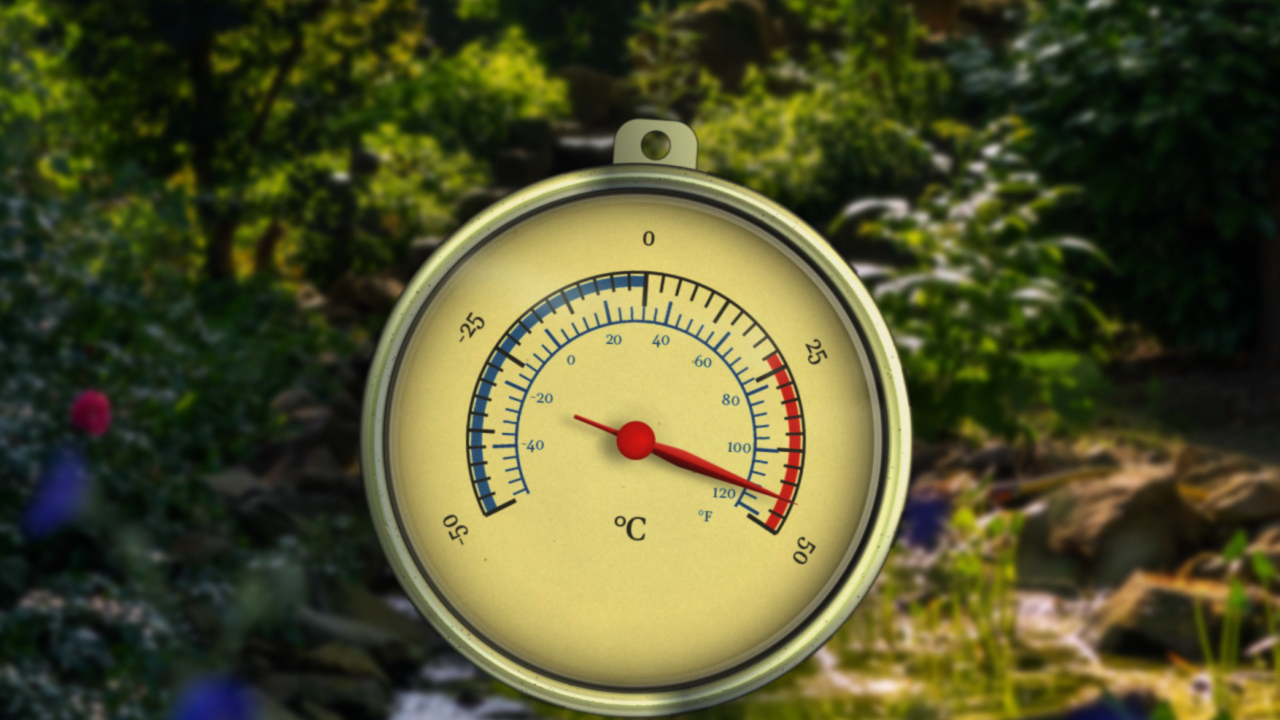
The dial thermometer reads 45 °C
